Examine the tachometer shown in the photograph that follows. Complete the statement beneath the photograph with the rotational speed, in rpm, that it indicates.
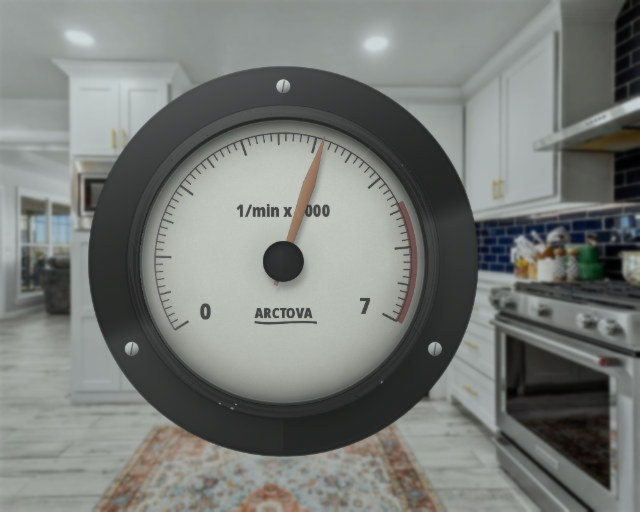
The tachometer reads 4100 rpm
